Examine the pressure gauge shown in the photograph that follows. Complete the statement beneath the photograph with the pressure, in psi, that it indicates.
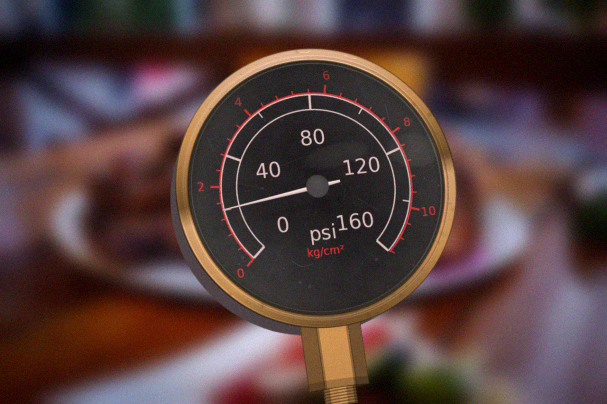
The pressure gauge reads 20 psi
